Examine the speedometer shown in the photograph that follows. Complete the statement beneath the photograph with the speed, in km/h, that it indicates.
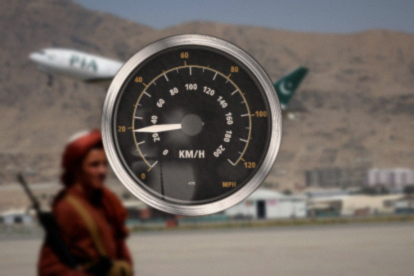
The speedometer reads 30 km/h
